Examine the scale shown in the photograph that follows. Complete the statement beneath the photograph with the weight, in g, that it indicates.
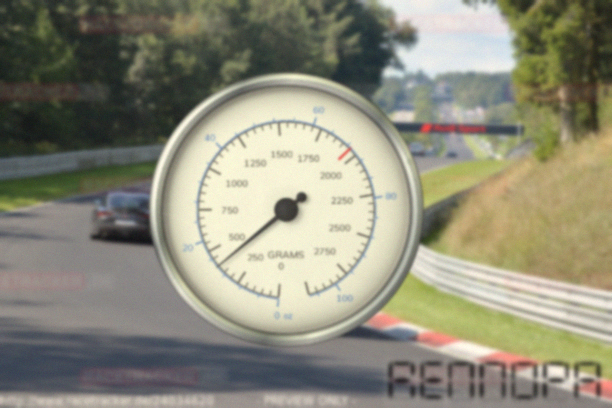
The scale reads 400 g
